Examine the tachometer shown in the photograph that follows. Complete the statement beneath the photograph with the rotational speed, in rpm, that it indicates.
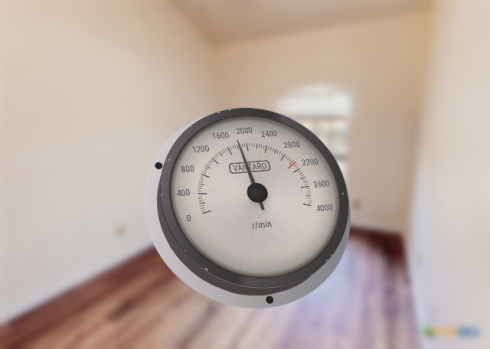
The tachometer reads 1800 rpm
